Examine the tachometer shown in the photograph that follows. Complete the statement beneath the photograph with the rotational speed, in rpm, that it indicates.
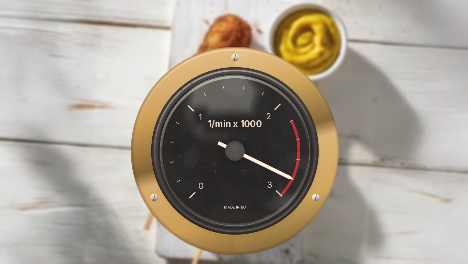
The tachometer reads 2800 rpm
